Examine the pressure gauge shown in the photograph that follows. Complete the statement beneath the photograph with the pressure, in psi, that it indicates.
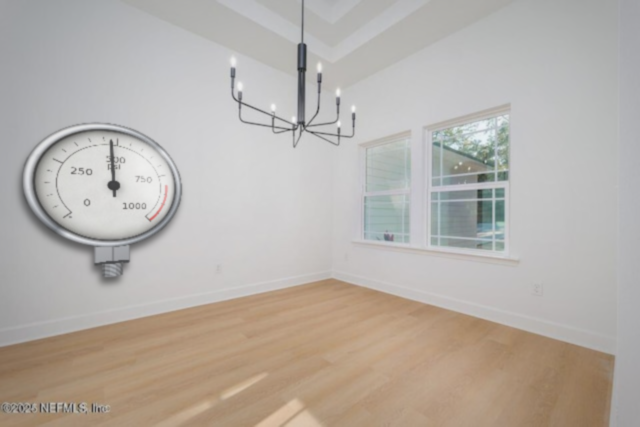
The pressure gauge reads 475 psi
